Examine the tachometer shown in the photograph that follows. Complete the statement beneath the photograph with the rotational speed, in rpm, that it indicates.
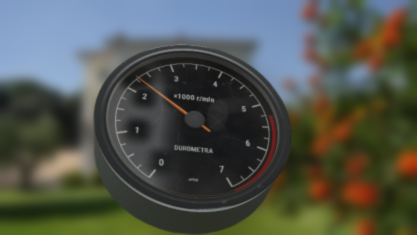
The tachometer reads 2250 rpm
